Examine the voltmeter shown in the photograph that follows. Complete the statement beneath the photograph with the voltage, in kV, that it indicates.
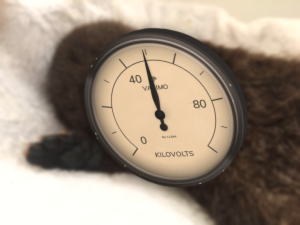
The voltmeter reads 50 kV
